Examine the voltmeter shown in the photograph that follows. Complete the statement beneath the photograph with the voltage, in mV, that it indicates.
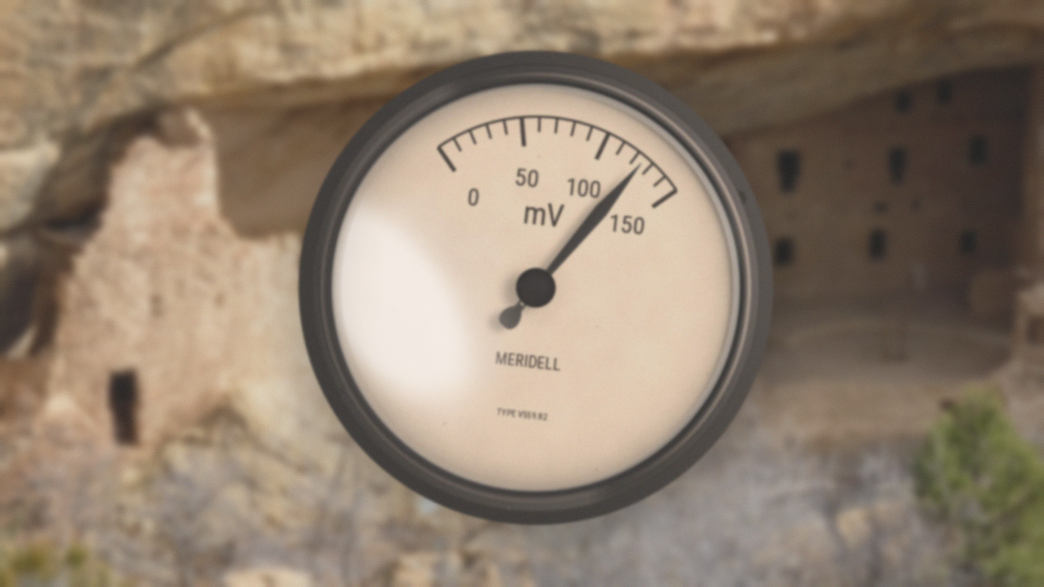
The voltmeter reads 125 mV
